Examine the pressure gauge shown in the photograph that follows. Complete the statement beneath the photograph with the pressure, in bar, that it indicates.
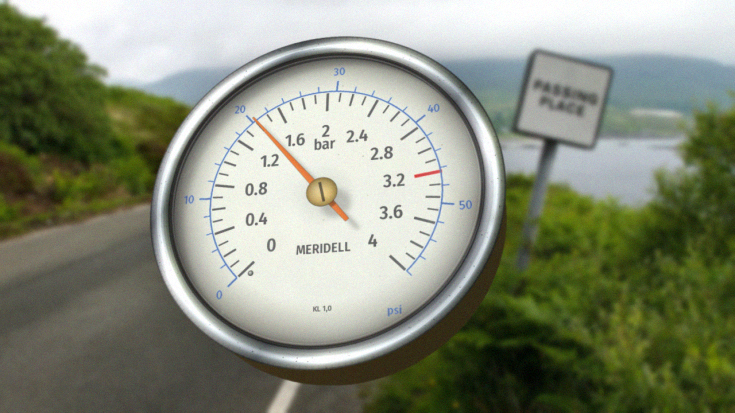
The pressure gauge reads 1.4 bar
